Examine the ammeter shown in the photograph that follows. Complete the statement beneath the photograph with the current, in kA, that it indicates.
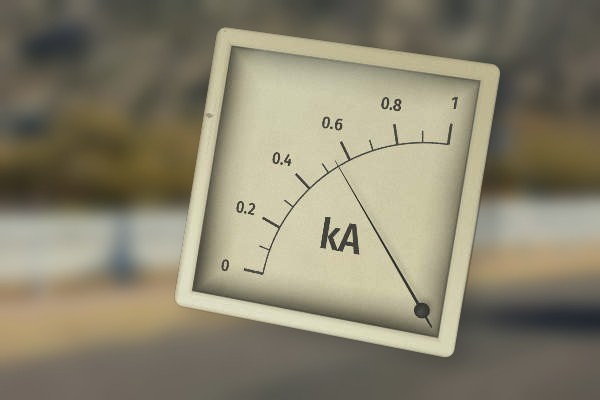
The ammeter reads 0.55 kA
